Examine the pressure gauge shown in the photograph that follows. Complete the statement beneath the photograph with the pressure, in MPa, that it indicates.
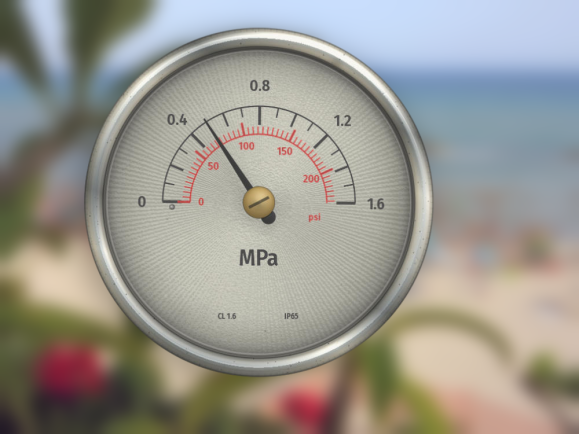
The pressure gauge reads 0.5 MPa
